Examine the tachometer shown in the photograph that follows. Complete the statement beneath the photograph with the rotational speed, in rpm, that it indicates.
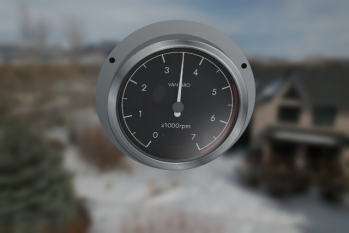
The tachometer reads 3500 rpm
